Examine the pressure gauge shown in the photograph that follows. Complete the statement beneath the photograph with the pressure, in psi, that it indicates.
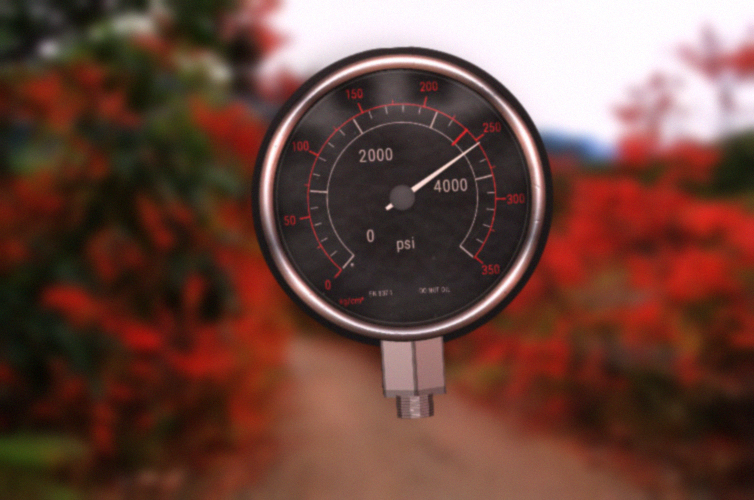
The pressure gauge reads 3600 psi
